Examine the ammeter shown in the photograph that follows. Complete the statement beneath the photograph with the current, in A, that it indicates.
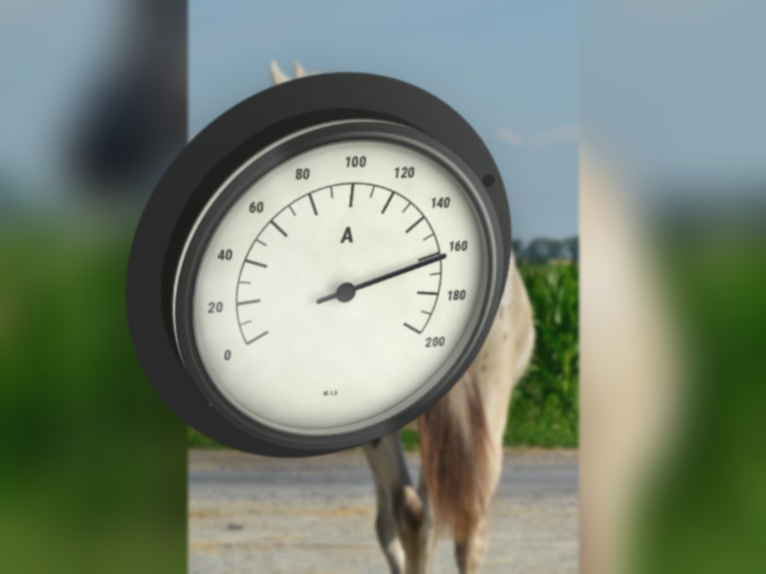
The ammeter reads 160 A
